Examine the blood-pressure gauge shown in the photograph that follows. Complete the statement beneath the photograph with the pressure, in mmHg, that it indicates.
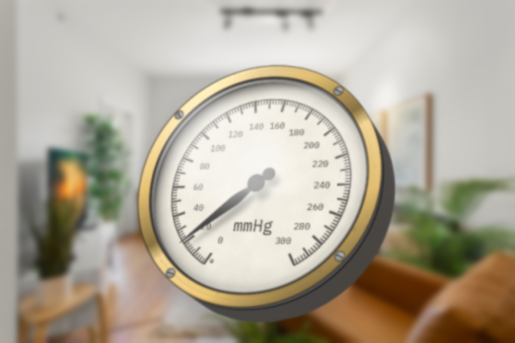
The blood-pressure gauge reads 20 mmHg
